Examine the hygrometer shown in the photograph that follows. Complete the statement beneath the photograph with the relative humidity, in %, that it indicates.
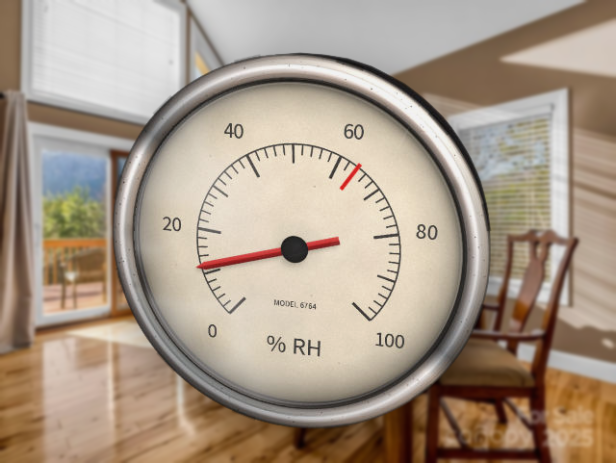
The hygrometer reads 12 %
